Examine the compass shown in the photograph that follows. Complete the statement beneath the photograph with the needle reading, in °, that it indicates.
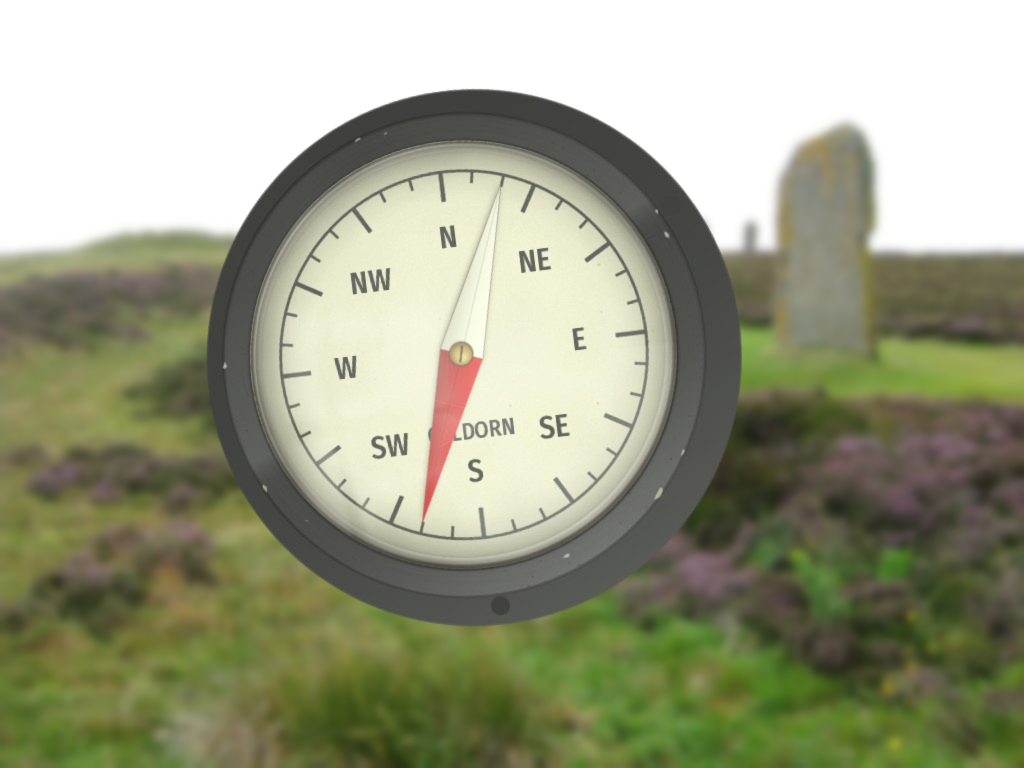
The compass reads 200 °
